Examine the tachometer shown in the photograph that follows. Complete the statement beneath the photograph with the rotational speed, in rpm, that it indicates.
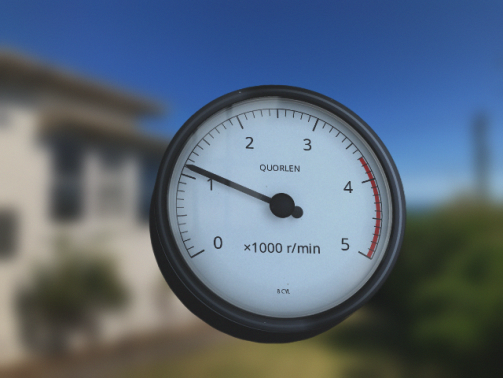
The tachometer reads 1100 rpm
